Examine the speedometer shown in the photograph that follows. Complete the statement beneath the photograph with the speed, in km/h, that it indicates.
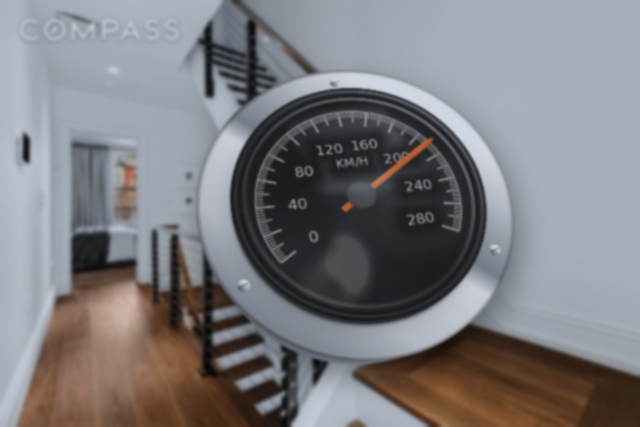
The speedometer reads 210 km/h
